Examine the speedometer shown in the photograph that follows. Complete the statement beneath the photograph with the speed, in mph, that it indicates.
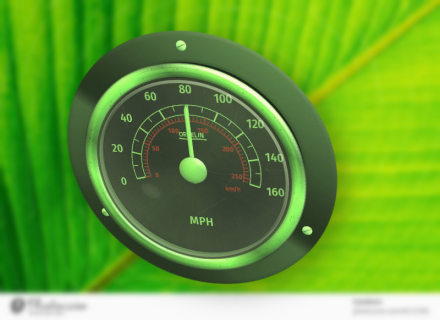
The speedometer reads 80 mph
